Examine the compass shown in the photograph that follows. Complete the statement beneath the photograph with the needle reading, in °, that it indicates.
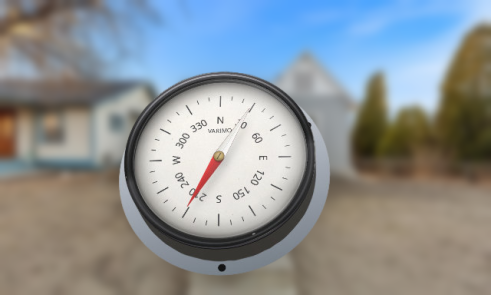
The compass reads 210 °
